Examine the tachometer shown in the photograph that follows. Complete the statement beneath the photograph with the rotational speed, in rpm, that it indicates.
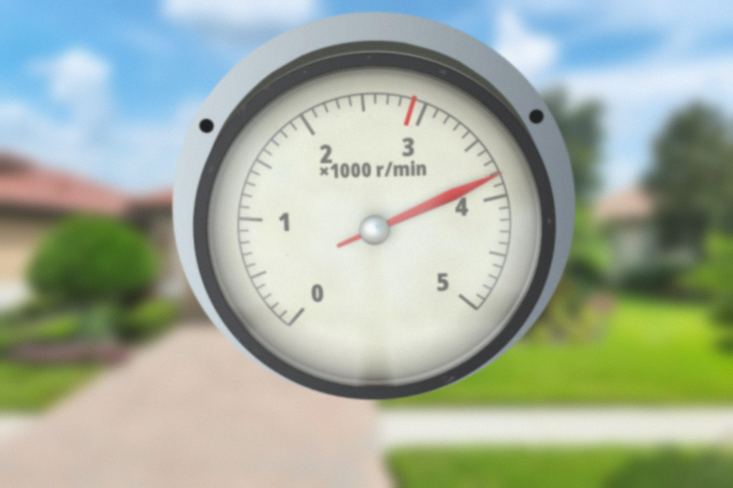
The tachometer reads 3800 rpm
